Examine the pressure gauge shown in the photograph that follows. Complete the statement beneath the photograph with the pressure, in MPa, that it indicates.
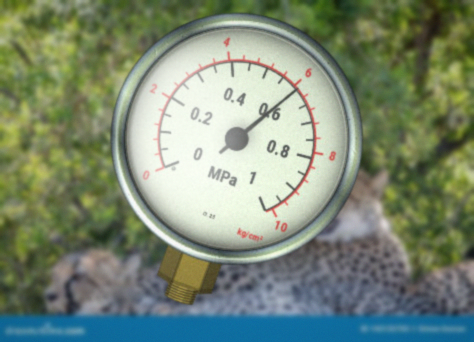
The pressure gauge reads 0.6 MPa
